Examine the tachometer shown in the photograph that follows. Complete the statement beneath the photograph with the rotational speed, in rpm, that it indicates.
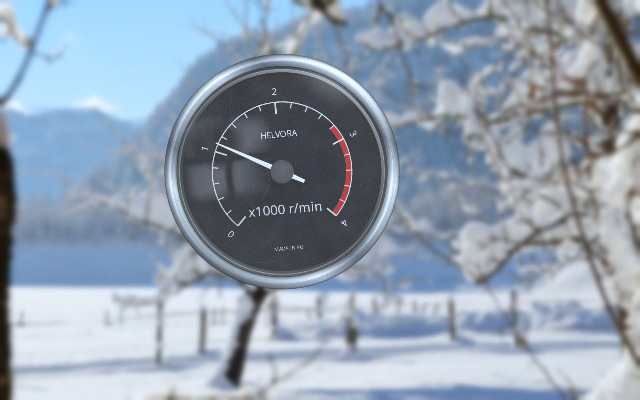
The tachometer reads 1100 rpm
